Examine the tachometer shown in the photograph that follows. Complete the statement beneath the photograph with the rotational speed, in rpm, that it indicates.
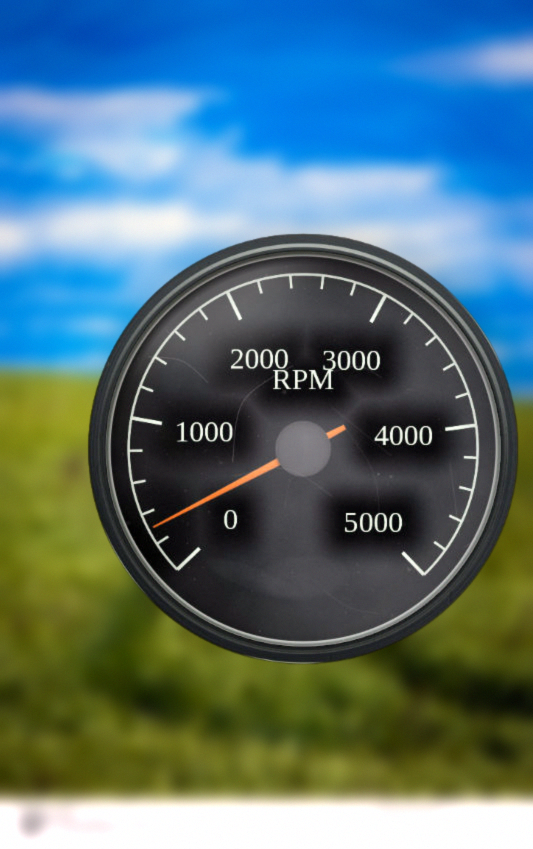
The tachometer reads 300 rpm
